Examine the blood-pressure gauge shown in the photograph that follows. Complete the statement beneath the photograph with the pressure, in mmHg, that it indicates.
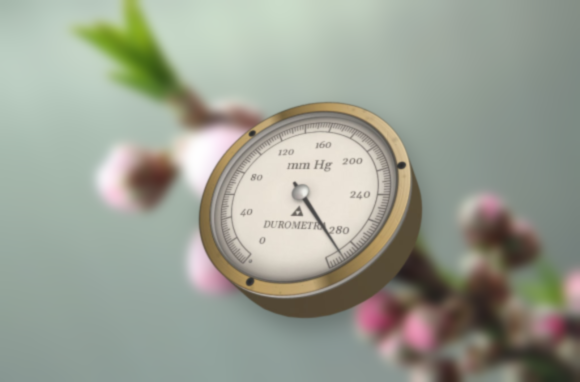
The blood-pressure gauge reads 290 mmHg
